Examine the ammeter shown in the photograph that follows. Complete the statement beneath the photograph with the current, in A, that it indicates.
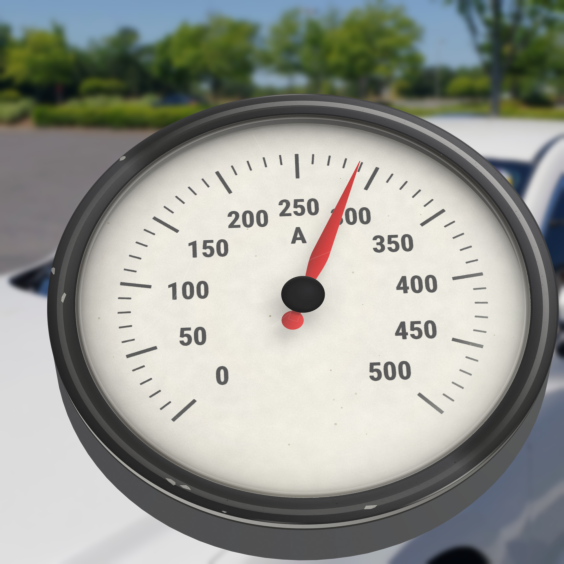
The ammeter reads 290 A
